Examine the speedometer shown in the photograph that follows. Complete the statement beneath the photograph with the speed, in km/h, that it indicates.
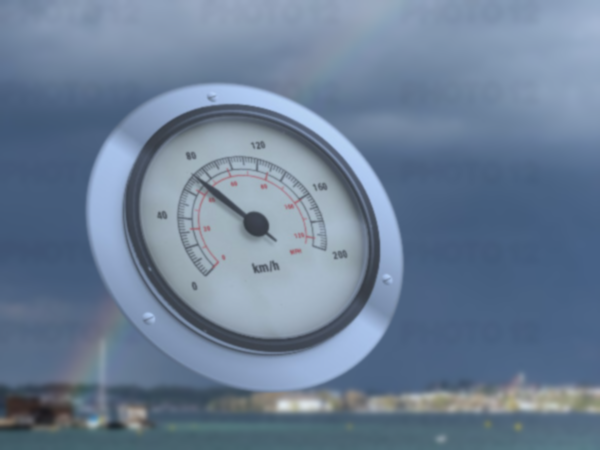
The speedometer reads 70 km/h
